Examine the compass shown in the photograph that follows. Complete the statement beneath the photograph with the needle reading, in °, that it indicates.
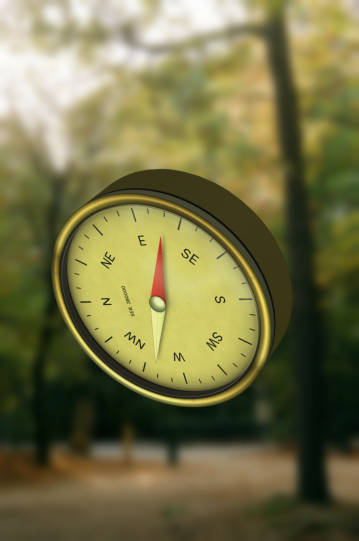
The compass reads 110 °
